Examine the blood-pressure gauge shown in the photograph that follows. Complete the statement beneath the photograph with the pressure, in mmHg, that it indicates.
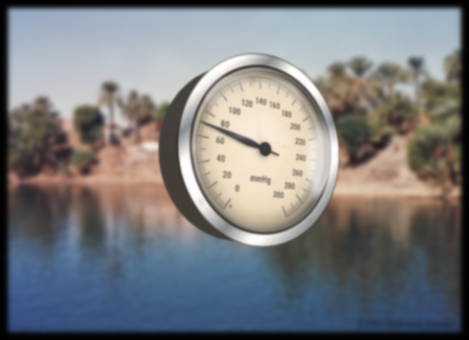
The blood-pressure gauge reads 70 mmHg
